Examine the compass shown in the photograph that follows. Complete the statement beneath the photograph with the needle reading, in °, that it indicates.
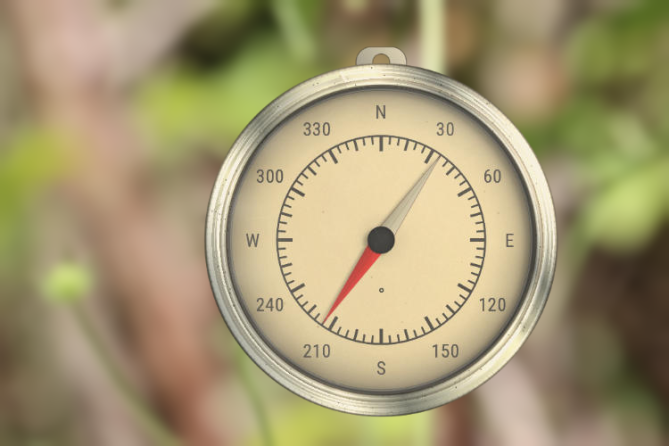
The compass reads 215 °
